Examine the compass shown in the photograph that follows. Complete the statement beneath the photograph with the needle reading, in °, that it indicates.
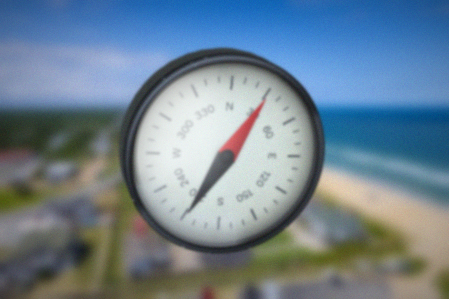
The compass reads 30 °
